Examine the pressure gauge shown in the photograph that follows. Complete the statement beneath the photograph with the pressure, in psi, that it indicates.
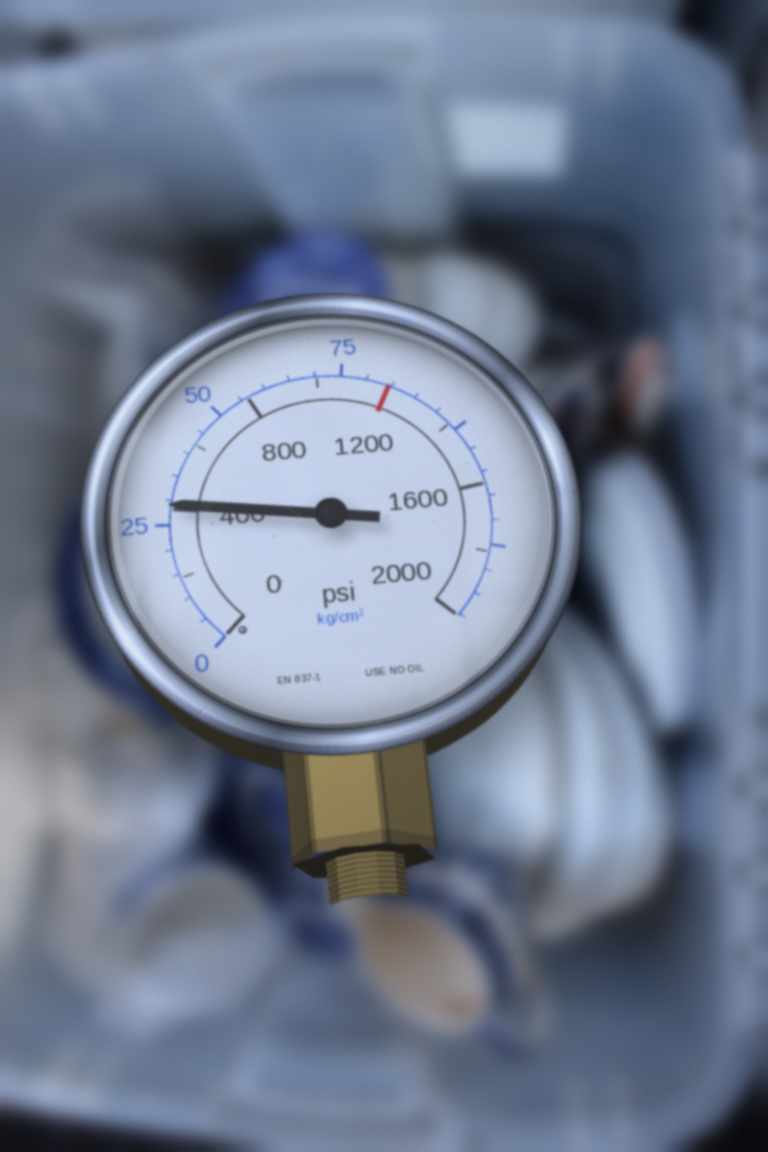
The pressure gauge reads 400 psi
